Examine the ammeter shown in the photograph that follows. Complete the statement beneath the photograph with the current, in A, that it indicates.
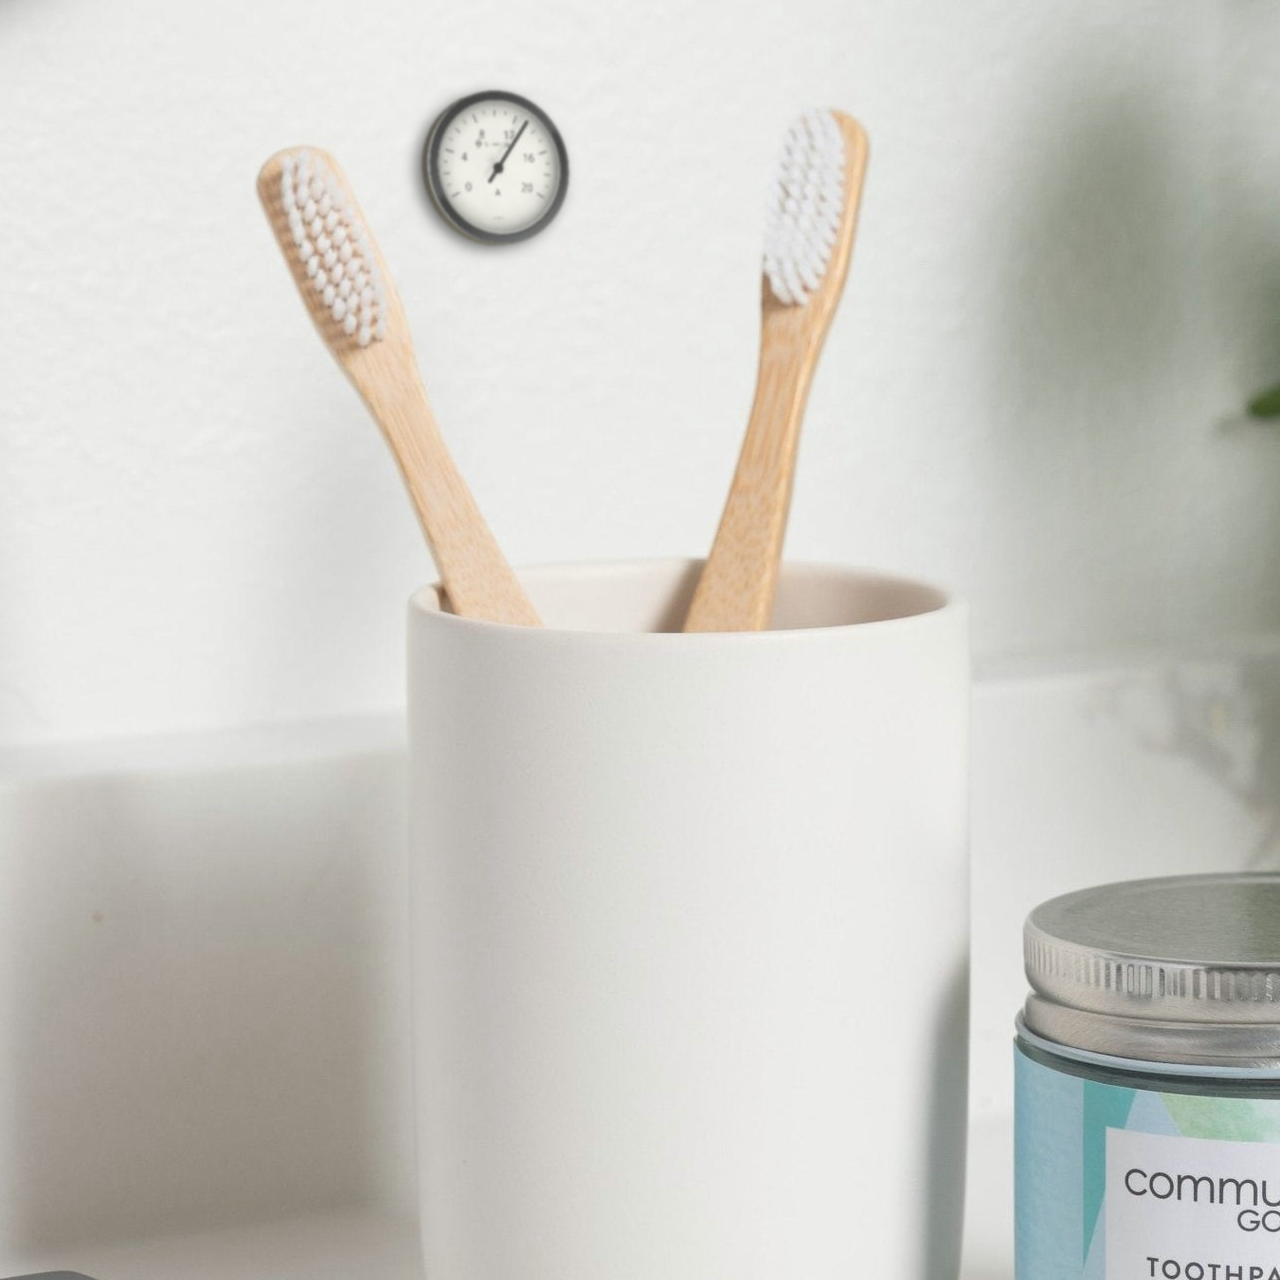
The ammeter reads 13 A
